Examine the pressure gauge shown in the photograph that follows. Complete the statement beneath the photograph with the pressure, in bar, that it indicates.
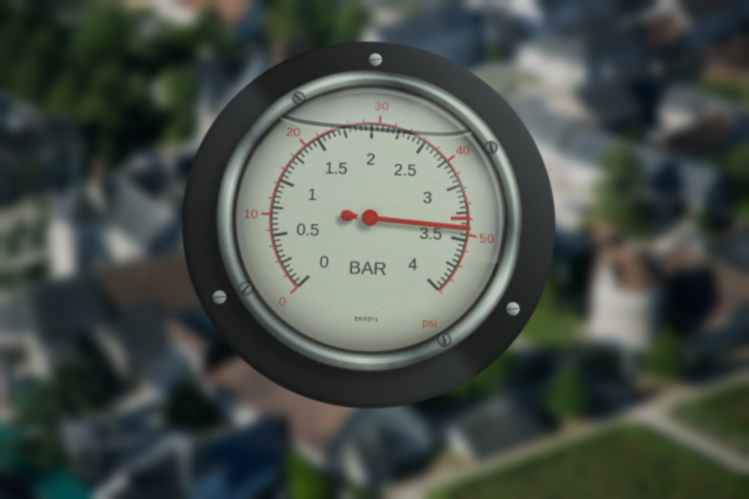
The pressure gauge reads 3.4 bar
